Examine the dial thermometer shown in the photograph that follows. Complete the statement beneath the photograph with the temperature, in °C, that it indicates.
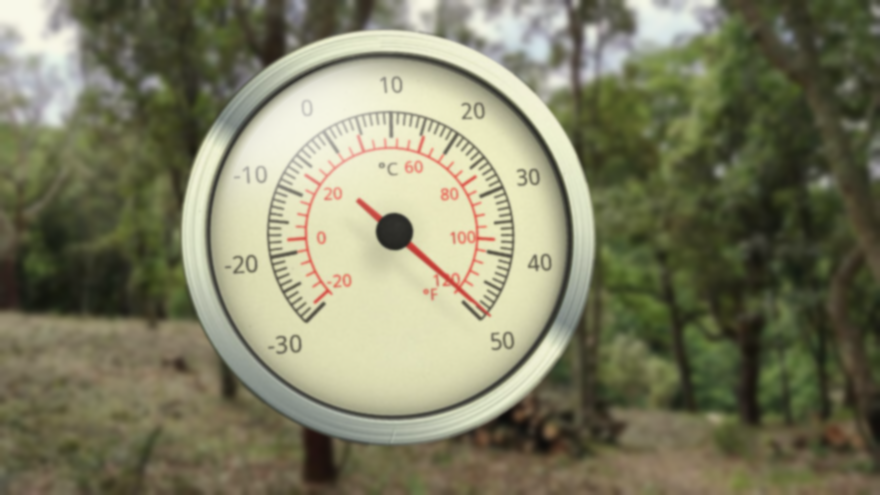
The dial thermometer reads 49 °C
